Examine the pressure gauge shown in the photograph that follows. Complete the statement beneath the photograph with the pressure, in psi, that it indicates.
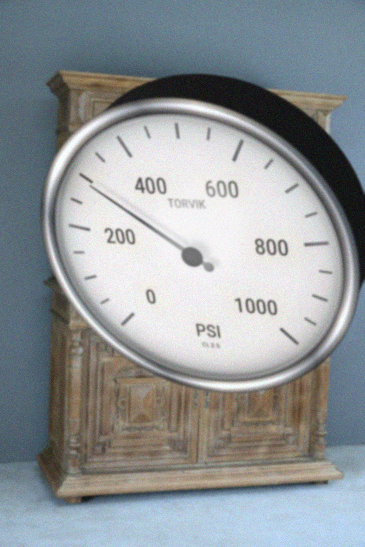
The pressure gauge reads 300 psi
